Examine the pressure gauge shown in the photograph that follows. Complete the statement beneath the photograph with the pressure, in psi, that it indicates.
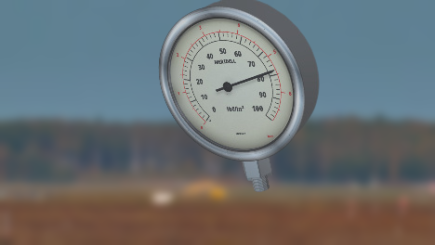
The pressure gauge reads 78 psi
